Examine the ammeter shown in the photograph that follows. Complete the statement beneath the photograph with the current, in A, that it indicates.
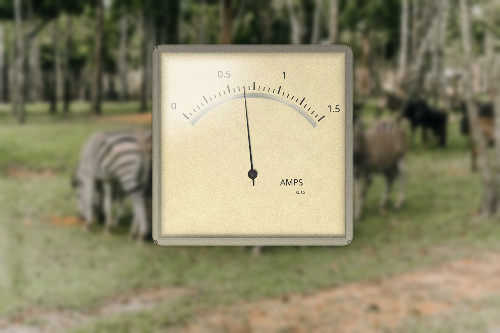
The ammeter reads 0.65 A
